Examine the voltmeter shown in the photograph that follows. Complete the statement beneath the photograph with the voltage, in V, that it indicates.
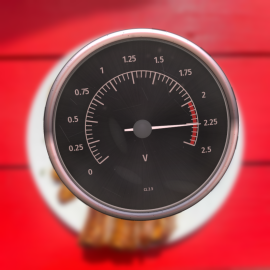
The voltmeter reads 2.25 V
